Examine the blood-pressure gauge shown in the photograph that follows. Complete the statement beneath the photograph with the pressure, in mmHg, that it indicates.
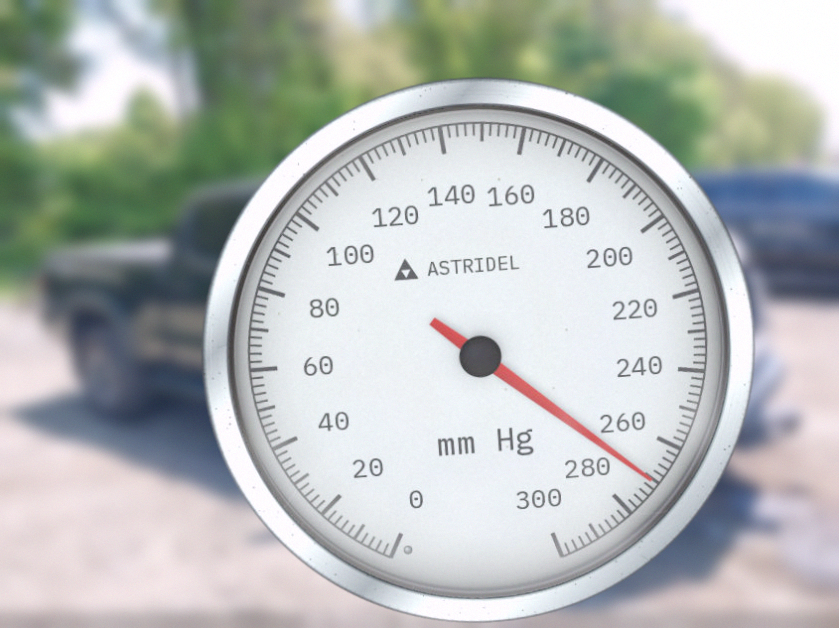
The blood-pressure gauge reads 270 mmHg
